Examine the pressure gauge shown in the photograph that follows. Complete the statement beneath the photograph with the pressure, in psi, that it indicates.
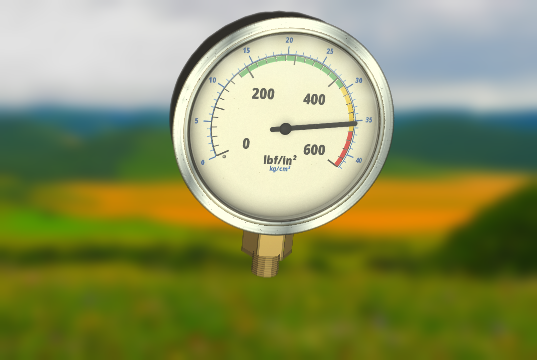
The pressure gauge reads 500 psi
